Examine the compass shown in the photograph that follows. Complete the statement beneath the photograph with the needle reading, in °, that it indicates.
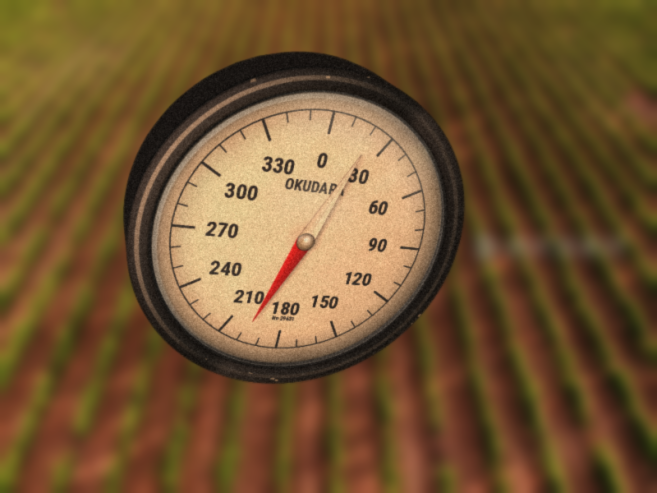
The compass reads 200 °
